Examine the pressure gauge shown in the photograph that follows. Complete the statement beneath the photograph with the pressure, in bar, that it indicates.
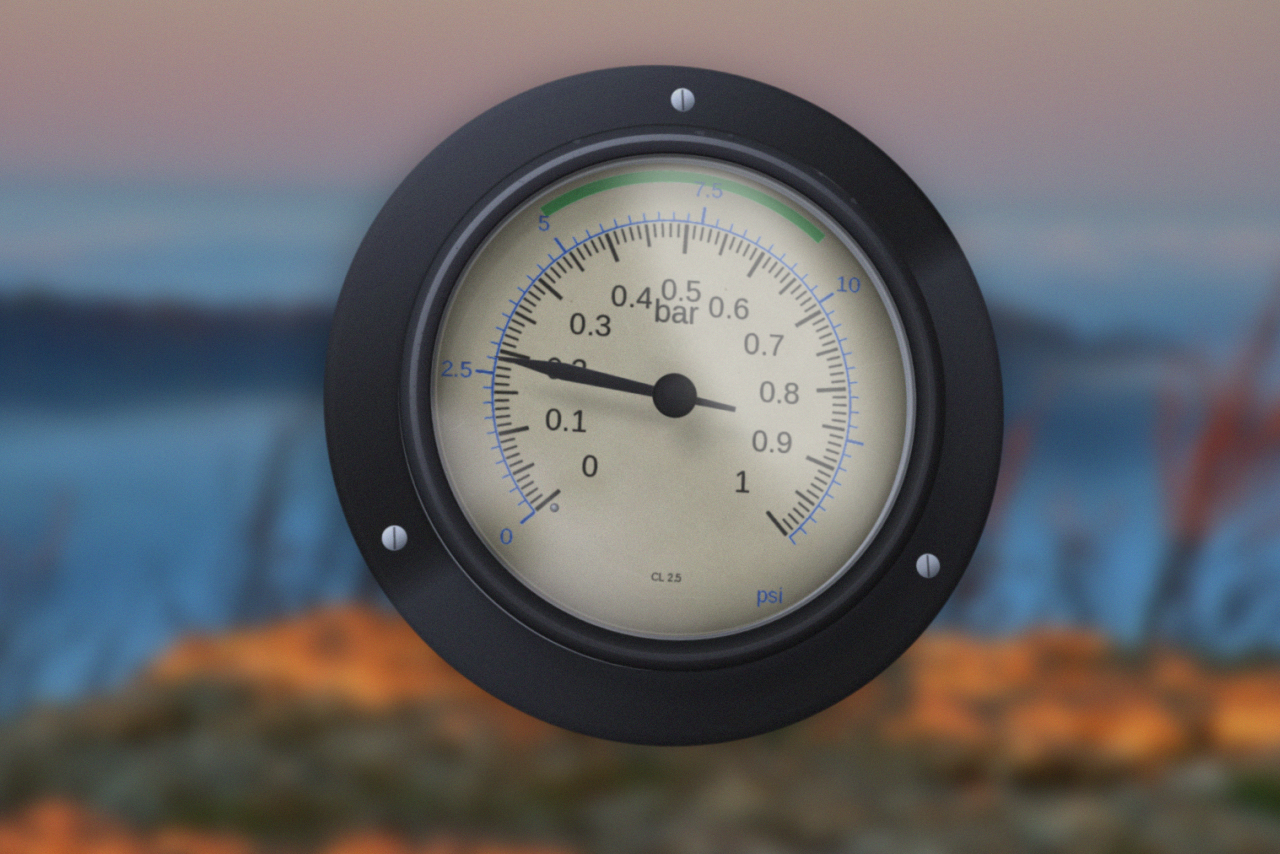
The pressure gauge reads 0.19 bar
